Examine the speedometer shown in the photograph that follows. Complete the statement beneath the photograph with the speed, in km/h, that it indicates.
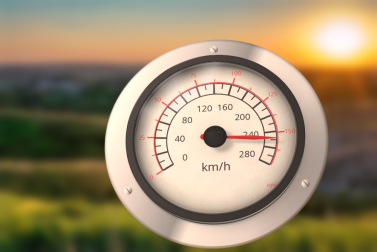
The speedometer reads 250 km/h
